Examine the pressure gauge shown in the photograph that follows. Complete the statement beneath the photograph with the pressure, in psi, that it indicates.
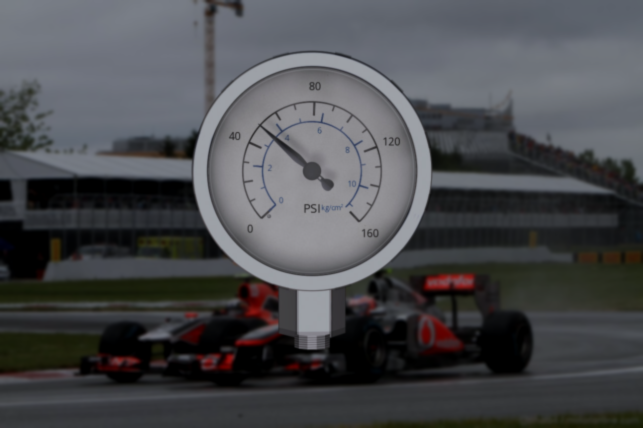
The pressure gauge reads 50 psi
